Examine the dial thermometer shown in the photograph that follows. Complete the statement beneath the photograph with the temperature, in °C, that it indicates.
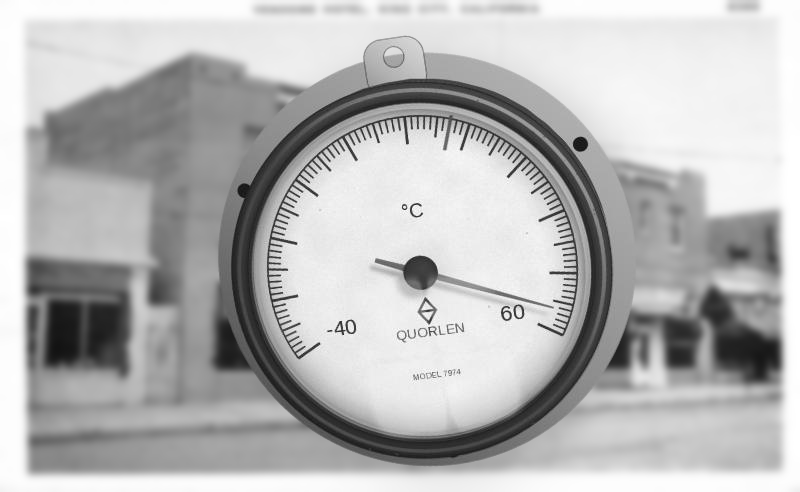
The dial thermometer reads 56 °C
